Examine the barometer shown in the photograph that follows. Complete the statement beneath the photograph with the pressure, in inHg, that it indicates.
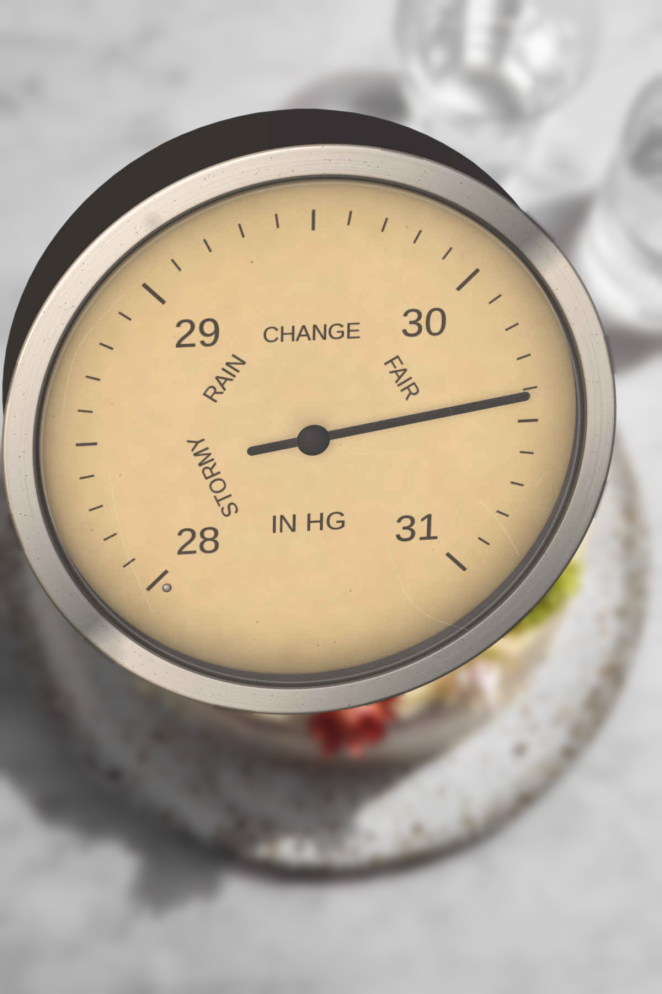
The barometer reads 30.4 inHg
